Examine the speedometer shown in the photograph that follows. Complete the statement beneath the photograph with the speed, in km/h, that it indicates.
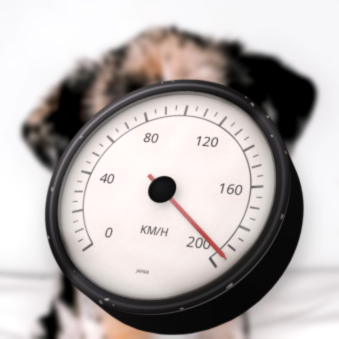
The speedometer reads 195 km/h
